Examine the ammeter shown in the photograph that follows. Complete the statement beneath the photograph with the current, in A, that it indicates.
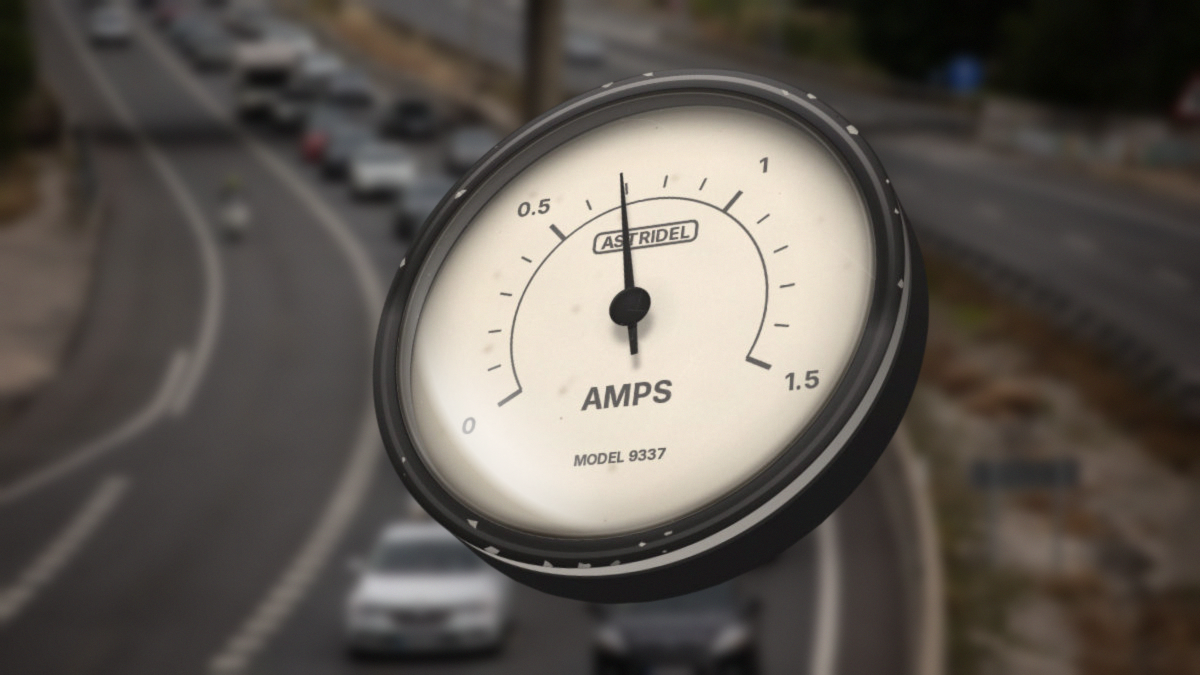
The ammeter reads 0.7 A
